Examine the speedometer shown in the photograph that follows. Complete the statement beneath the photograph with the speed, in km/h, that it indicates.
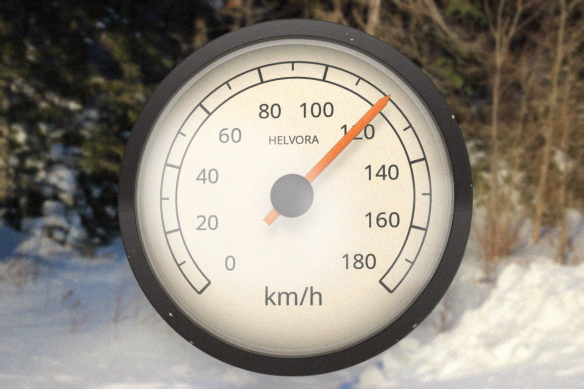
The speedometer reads 120 km/h
